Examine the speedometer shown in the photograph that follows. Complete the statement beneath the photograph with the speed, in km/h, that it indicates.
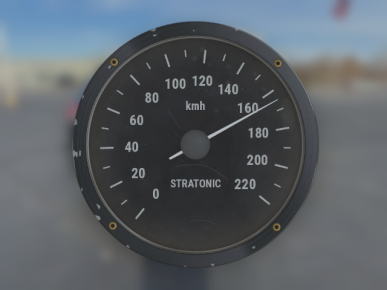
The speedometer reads 165 km/h
